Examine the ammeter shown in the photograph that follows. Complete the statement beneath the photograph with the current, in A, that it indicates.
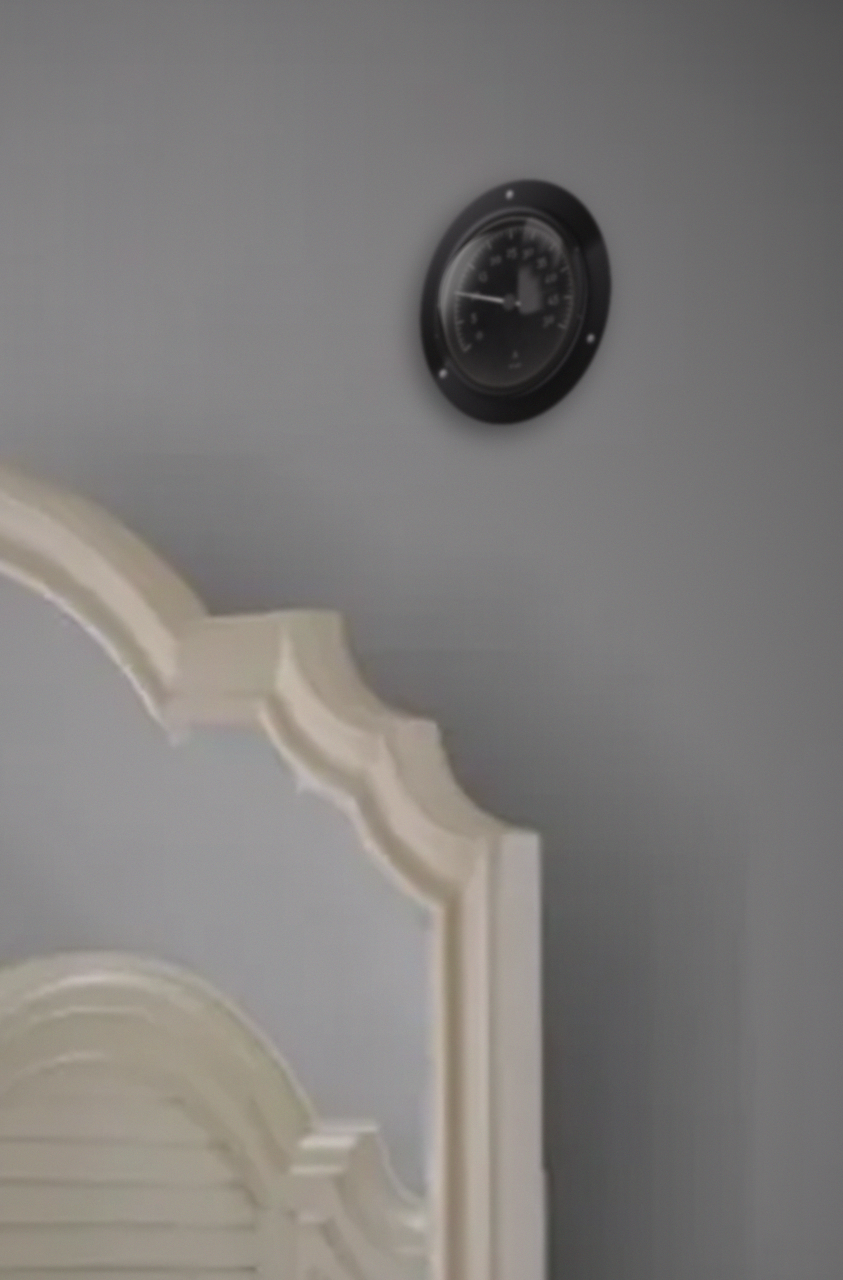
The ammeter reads 10 A
